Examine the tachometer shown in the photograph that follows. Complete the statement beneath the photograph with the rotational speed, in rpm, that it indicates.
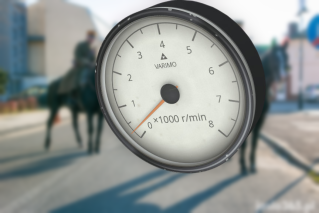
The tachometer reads 250 rpm
